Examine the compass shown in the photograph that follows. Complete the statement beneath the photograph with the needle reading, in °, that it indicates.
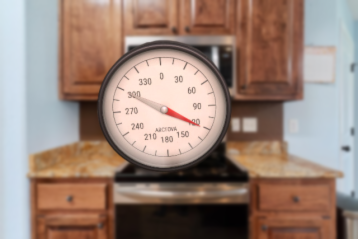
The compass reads 120 °
